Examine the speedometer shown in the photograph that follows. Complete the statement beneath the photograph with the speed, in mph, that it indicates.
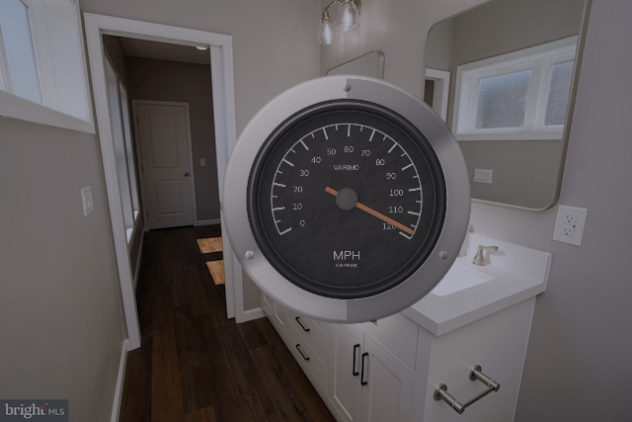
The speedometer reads 117.5 mph
